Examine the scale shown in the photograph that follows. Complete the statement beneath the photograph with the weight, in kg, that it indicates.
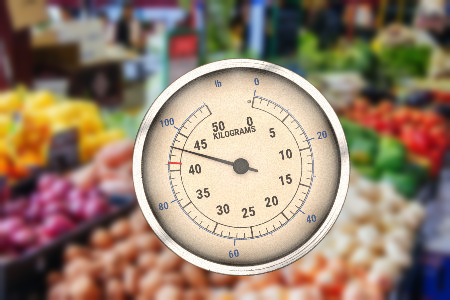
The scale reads 43 kg
